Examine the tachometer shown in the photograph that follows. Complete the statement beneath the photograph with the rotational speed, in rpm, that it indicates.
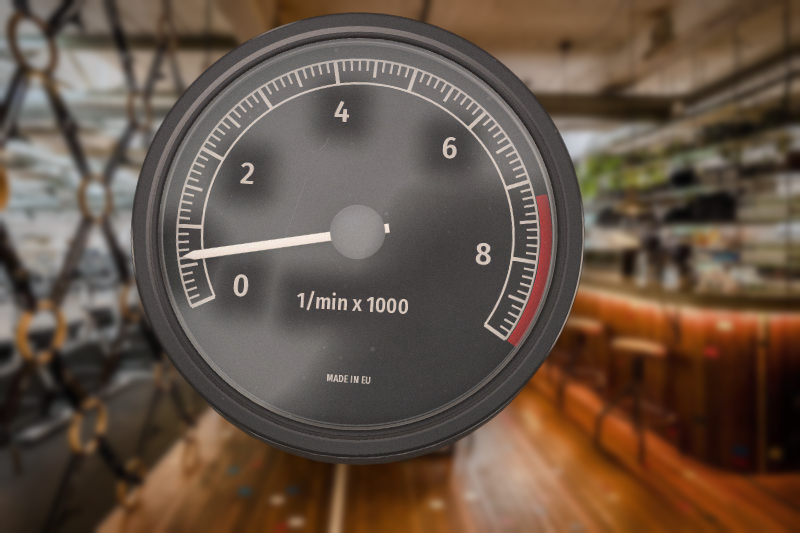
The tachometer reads 600 rpm
